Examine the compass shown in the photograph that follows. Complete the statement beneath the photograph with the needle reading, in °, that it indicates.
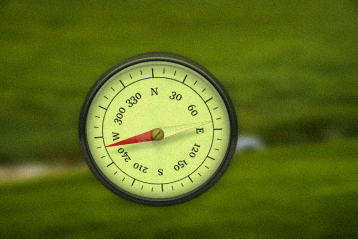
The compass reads 260 °
